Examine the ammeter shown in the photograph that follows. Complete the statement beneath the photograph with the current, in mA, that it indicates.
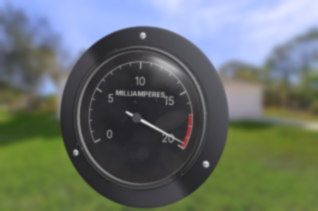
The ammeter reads 19.5 mA
